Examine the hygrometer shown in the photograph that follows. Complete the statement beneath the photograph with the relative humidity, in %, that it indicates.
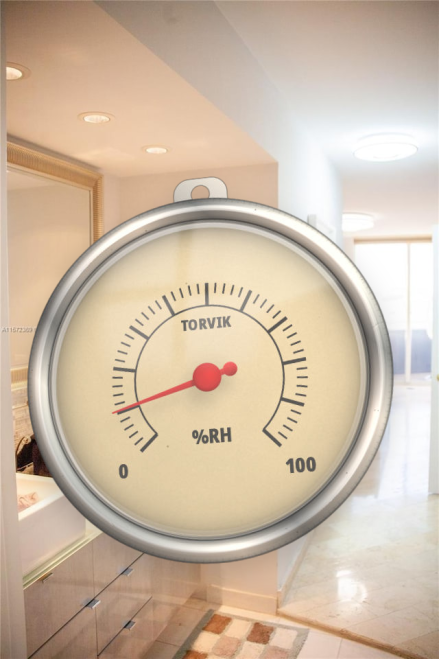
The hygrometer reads 10 %
